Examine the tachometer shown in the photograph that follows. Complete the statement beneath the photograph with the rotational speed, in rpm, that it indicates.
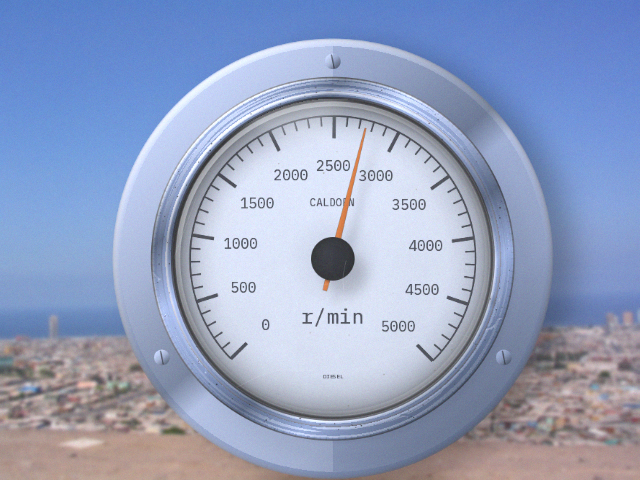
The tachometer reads 2750 rpm
